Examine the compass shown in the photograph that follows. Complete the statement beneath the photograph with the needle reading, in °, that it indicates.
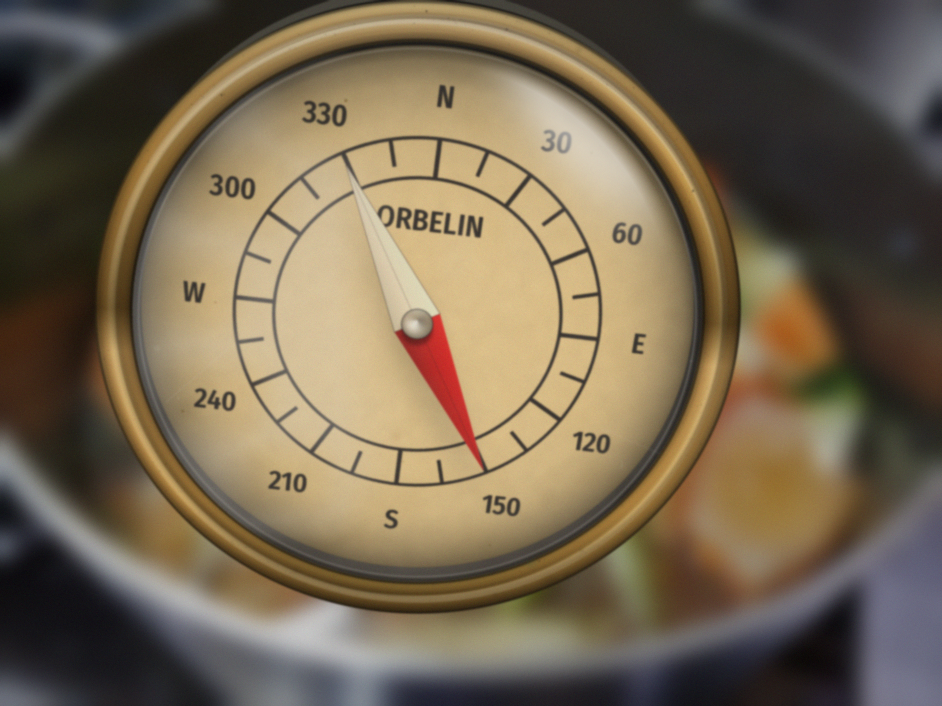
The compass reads 150 °
